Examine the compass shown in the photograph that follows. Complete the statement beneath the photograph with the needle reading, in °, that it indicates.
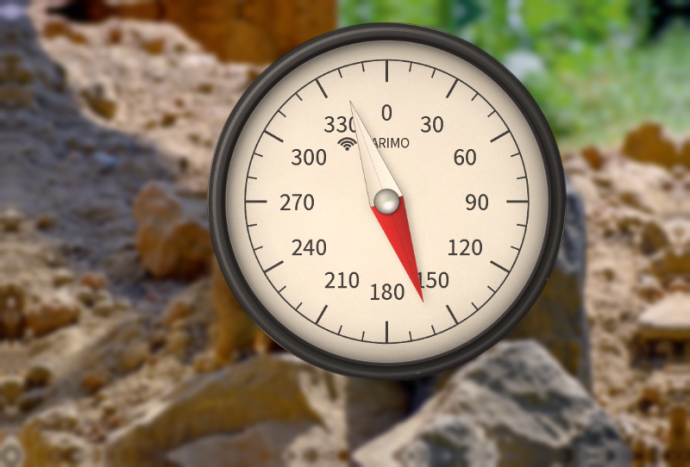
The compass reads 160 °
